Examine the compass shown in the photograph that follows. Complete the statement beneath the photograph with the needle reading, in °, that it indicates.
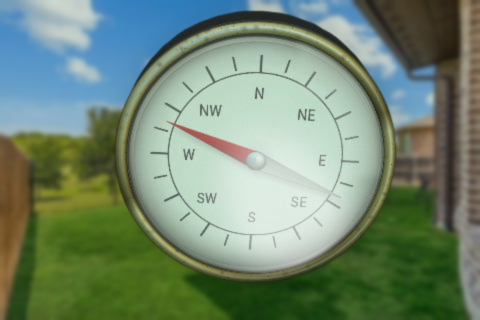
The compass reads 292.5 °
